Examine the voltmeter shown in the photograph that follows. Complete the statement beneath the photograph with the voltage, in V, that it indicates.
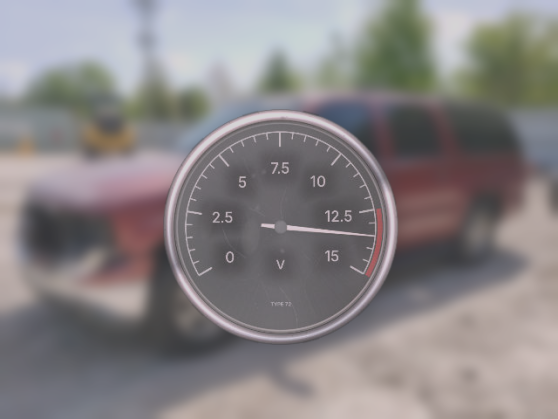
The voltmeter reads 13.5 V
